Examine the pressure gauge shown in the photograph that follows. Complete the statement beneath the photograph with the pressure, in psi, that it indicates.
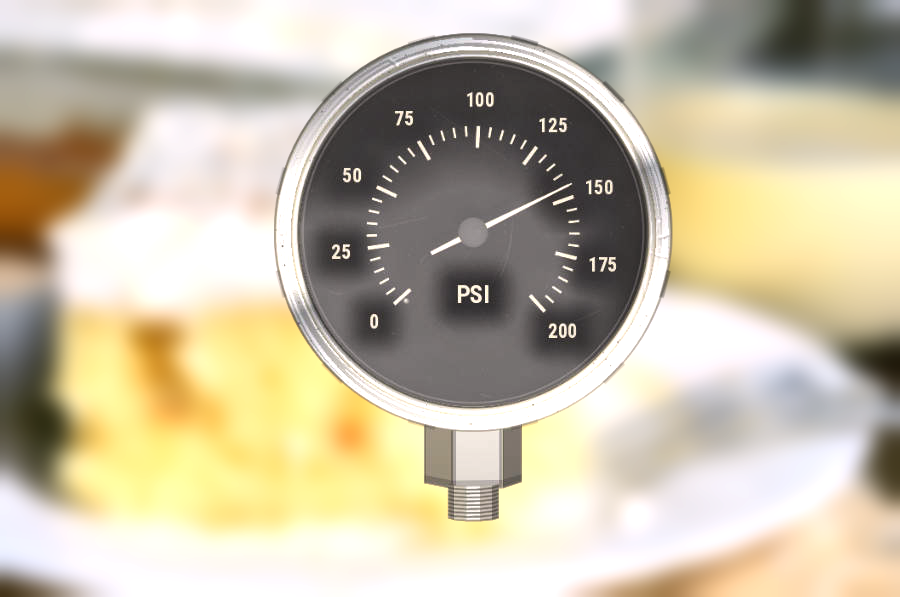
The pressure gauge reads 145 psi
